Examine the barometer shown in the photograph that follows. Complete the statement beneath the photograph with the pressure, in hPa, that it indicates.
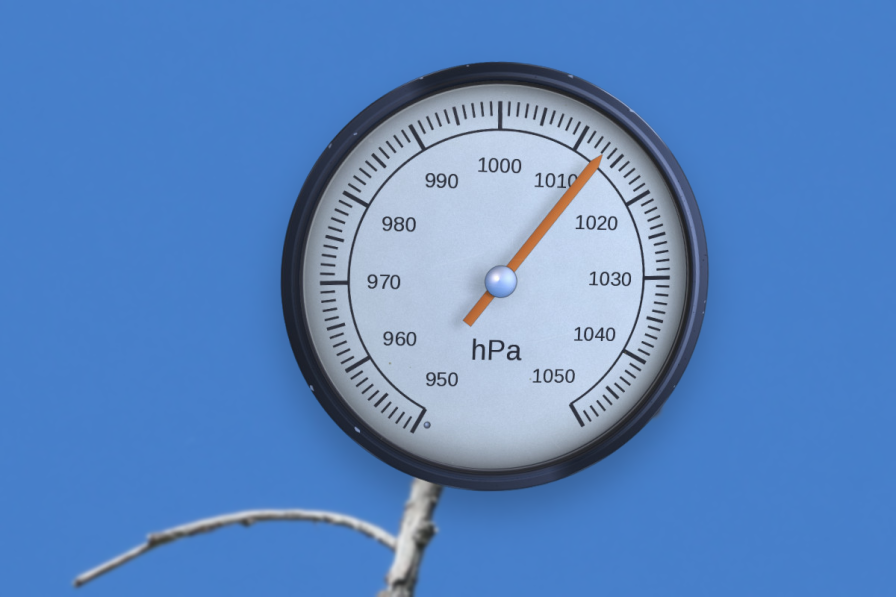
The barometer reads 1013 hPa
